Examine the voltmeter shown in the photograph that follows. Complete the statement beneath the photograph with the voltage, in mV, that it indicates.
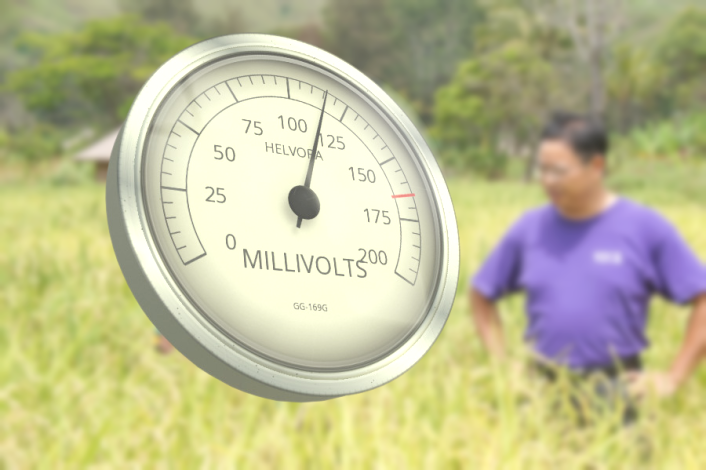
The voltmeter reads 115 mV
